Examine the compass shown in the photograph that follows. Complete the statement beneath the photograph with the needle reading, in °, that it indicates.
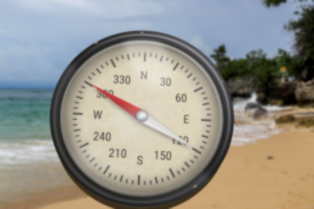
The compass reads 300 °
